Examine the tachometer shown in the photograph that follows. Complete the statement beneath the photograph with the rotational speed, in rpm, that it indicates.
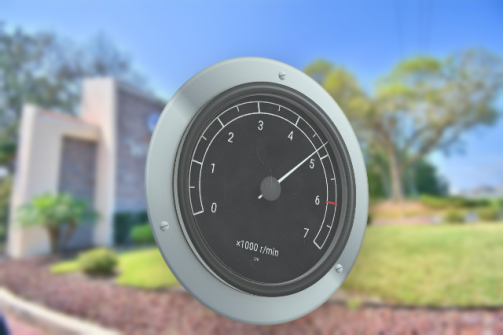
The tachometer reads 4750 rpm
